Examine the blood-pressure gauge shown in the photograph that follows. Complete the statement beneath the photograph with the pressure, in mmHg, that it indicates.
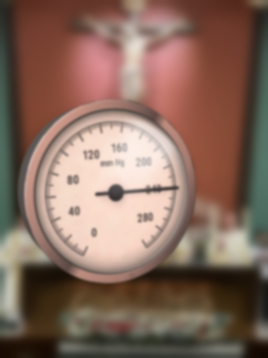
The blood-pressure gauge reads 240 mmHg
